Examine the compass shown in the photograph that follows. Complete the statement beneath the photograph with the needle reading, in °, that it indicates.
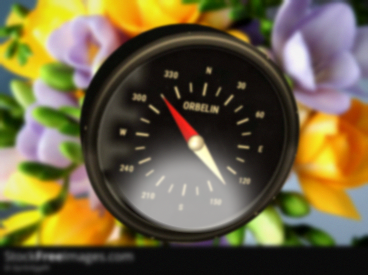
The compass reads 315 °
